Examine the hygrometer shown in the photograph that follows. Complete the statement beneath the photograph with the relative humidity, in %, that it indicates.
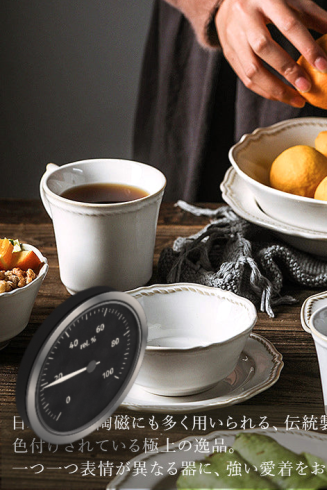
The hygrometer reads 20 %
